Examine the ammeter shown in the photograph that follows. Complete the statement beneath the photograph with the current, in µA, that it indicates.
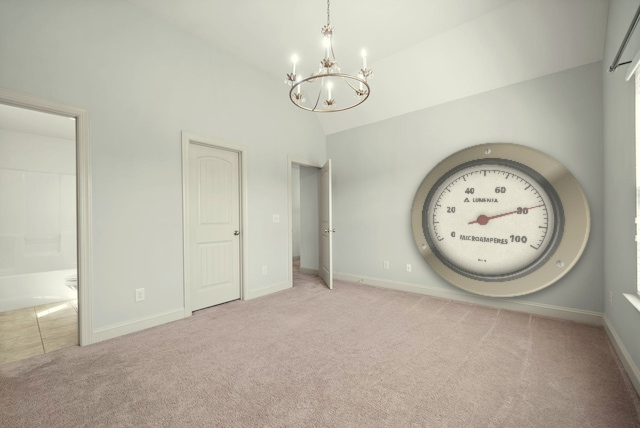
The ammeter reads 80 µA
